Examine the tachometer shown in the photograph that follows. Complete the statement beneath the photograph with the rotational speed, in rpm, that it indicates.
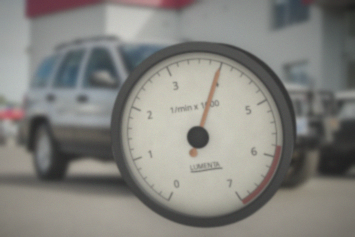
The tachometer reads 4000 rpm
